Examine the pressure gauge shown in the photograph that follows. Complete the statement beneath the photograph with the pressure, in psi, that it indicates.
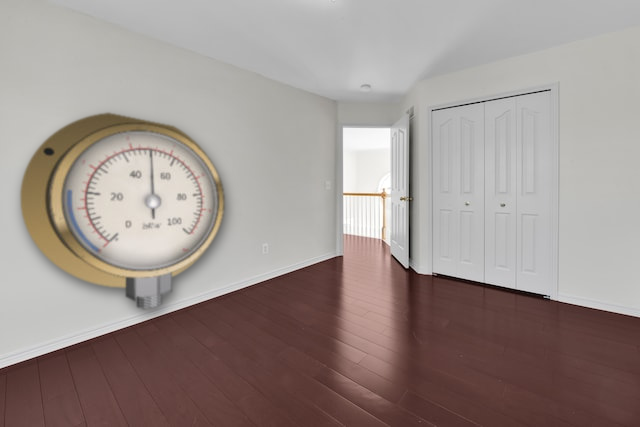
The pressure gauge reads 50 psi
